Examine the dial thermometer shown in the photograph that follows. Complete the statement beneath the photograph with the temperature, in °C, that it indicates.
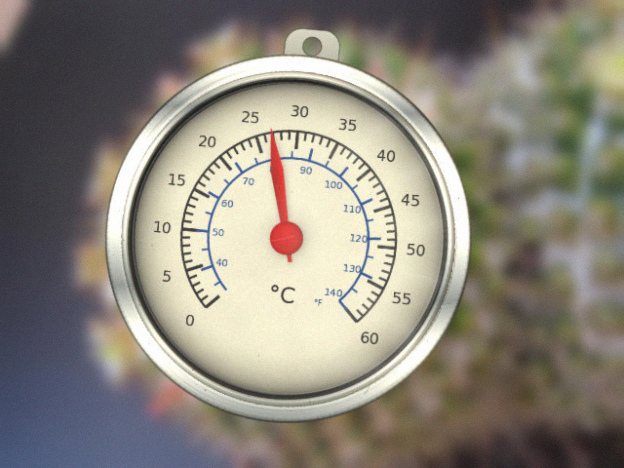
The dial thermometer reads 27 °C
